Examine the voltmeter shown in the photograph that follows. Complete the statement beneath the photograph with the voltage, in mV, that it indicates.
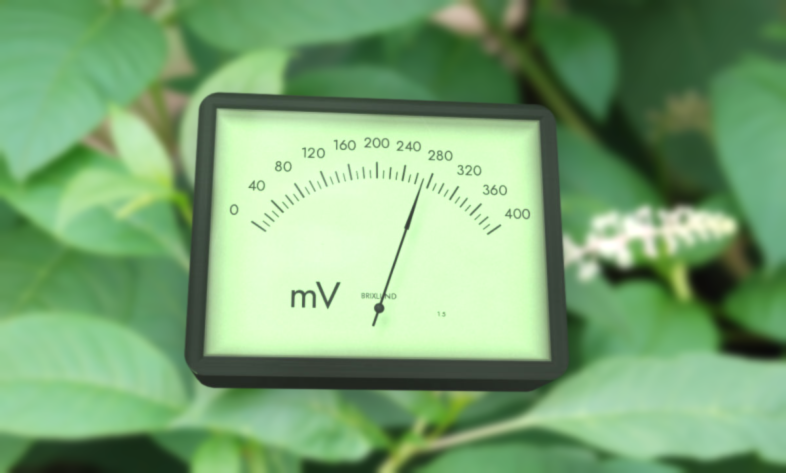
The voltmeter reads 270 mV
